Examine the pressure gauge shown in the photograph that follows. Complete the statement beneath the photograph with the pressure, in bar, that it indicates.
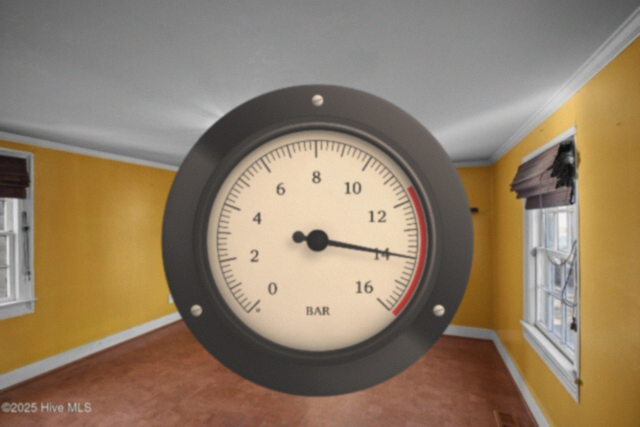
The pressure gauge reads 14 bar
